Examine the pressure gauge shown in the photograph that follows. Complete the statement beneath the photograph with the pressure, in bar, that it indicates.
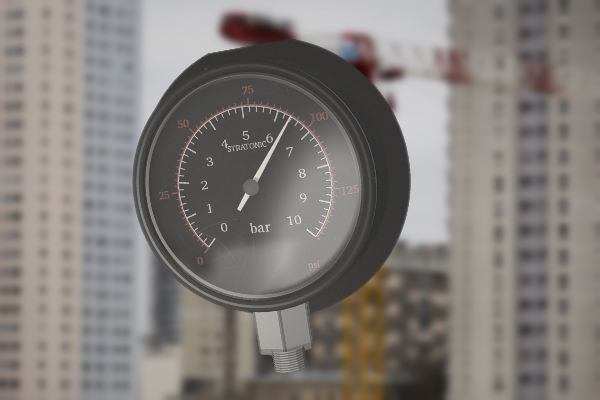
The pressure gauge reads 6.4 bar
